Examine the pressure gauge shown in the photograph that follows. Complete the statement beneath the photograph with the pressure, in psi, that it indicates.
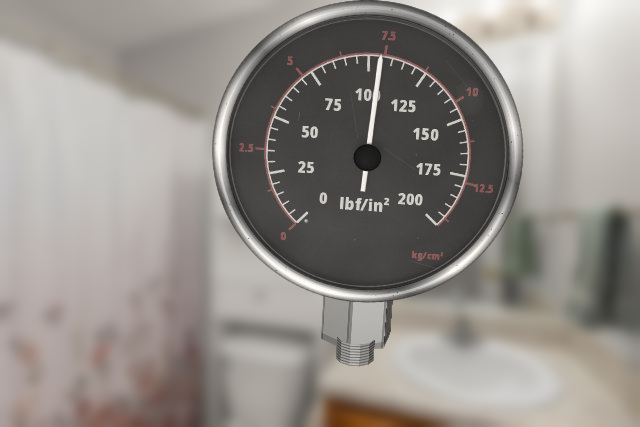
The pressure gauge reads 105 psi
